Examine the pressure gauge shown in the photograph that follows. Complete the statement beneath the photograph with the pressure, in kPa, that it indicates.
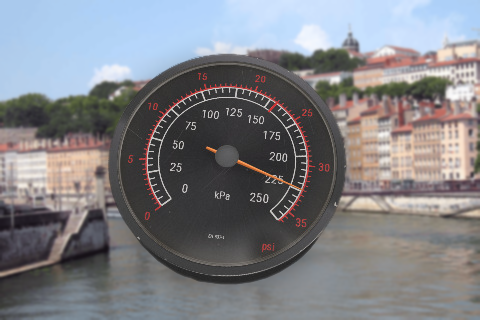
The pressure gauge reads 225 kPa
